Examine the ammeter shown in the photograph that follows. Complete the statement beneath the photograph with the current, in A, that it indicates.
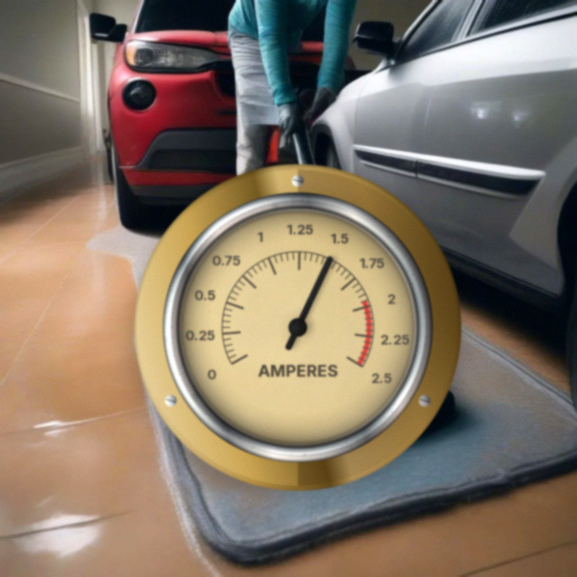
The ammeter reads 1.5 A
